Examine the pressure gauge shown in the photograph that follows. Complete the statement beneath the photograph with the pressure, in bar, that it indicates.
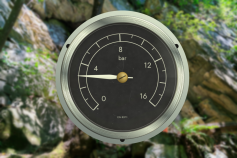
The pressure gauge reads 3 bar
